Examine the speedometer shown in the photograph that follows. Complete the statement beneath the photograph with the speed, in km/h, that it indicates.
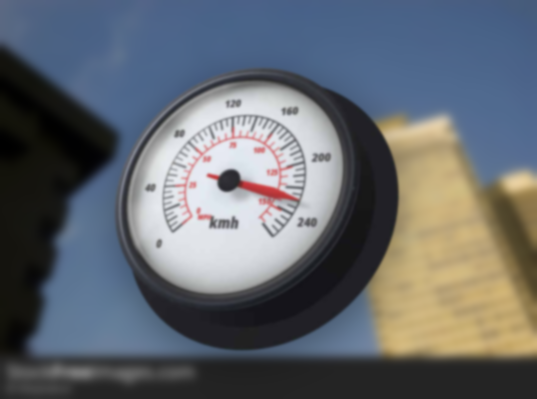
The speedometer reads 230 km/h
